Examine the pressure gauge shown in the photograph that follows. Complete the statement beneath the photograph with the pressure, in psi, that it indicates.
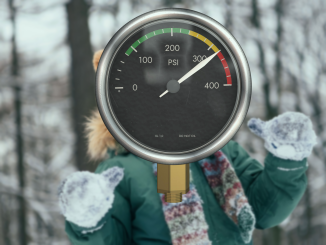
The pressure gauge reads 320 psi
